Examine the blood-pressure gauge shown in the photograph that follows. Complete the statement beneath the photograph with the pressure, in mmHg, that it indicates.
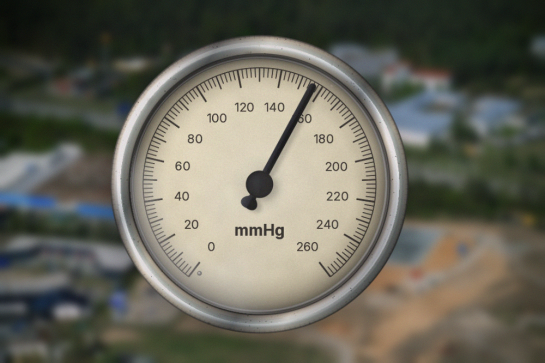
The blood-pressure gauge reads 156 mmHg
